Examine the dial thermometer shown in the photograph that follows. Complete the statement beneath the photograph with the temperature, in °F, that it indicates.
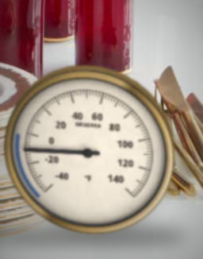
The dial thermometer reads -10 °F
